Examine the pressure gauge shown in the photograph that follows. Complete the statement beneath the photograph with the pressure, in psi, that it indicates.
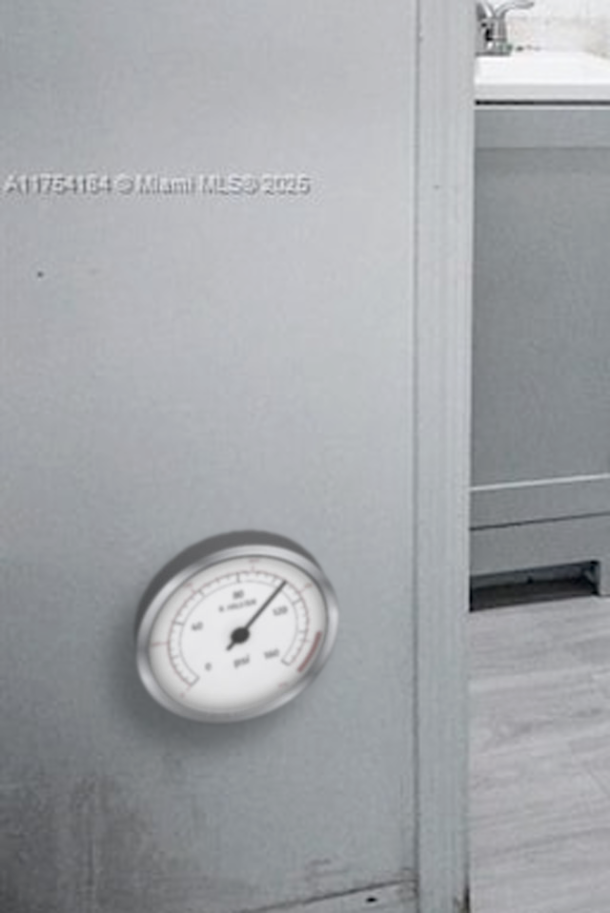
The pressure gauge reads 105 psi
